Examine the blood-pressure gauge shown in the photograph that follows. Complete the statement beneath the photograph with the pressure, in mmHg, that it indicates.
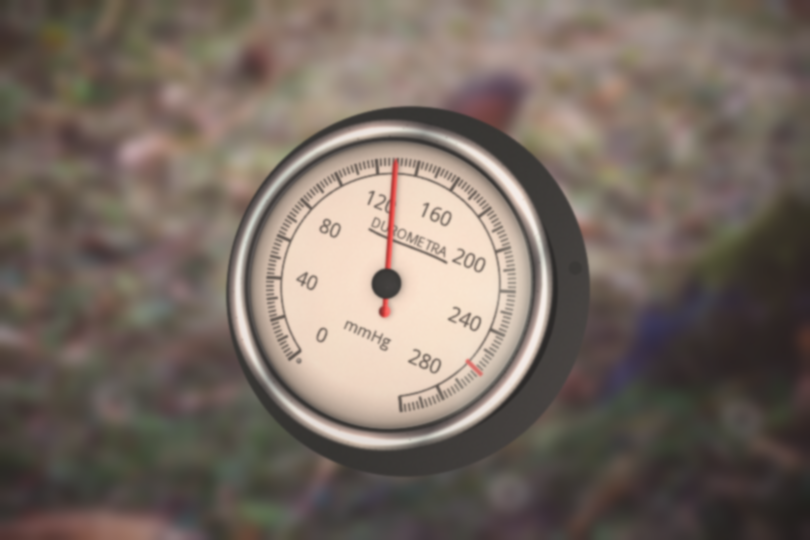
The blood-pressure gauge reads 130 mmHg
